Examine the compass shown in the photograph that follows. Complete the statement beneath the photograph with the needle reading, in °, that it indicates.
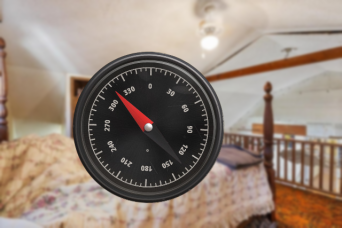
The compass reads 315 °
